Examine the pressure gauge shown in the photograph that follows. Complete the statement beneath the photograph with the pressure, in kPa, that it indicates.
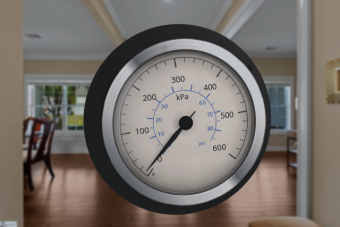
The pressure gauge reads 10 kPa
